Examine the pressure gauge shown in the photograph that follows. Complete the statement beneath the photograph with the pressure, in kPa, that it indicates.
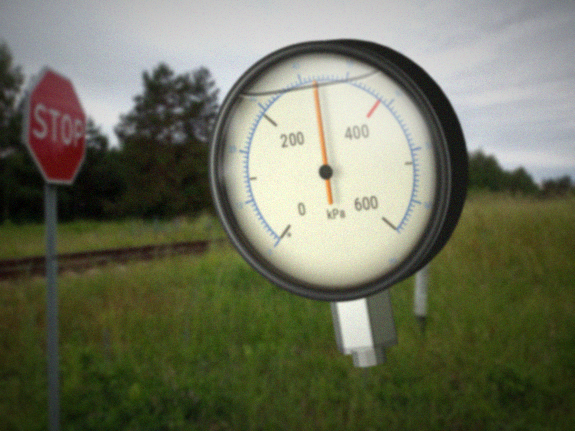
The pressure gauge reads 300 kPa
